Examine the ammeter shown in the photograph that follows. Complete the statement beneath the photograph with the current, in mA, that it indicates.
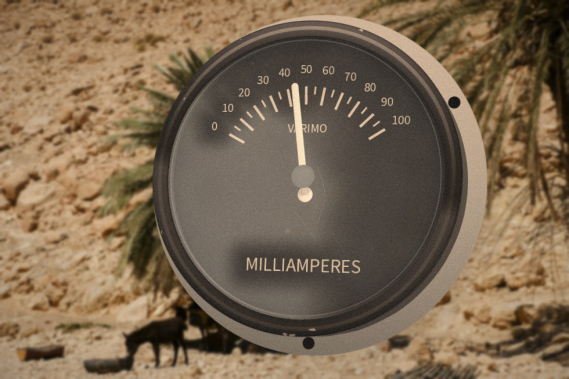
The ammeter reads 45 mA
